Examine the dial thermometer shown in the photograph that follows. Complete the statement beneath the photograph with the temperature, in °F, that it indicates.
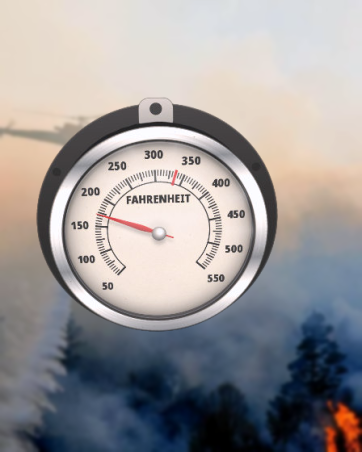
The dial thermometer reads 175 °F
